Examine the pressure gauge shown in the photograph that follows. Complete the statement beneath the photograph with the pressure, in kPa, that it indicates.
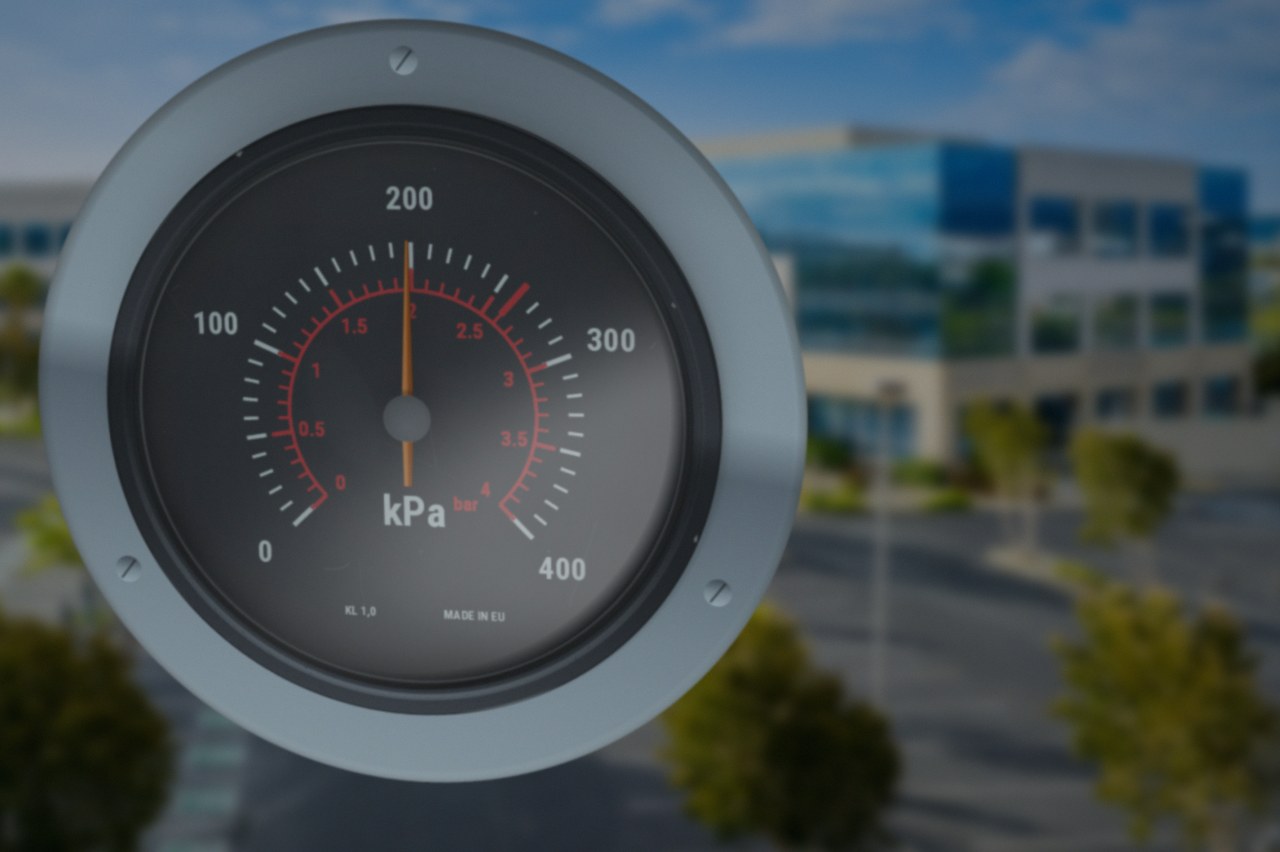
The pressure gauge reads 200 kPa
